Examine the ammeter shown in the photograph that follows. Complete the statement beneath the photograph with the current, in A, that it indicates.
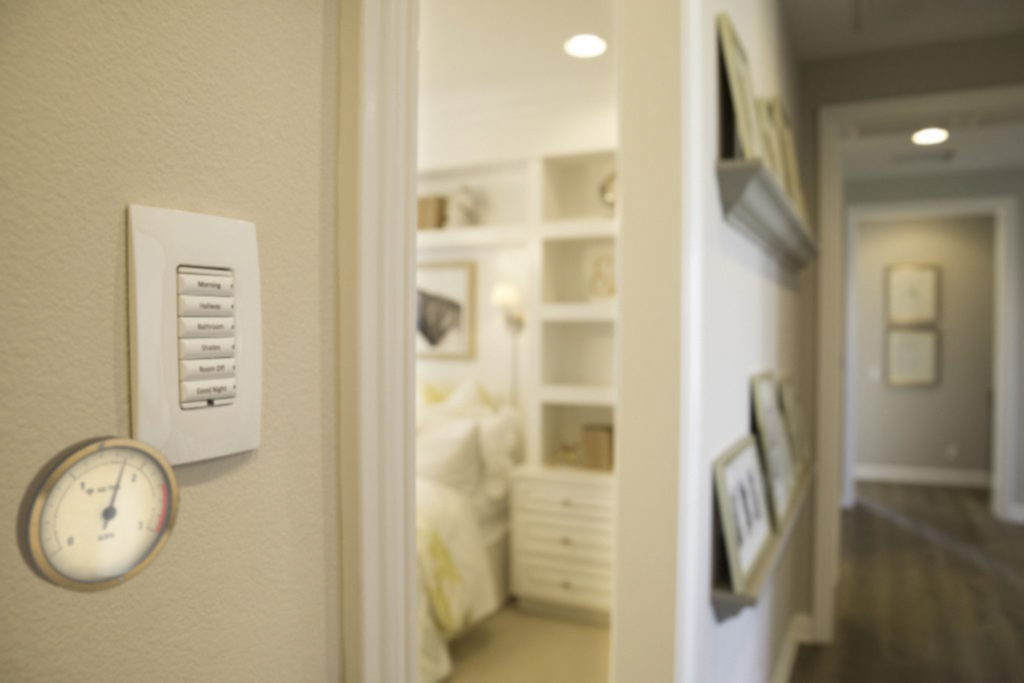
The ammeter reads 1.7 A
